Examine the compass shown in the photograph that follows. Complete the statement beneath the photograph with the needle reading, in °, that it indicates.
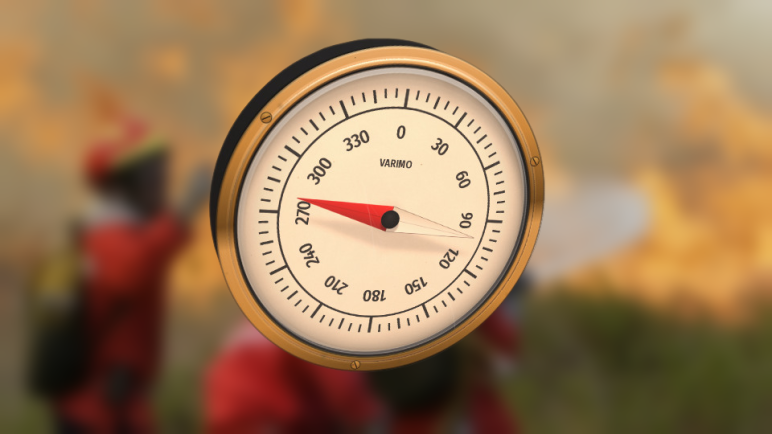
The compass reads 280 °
